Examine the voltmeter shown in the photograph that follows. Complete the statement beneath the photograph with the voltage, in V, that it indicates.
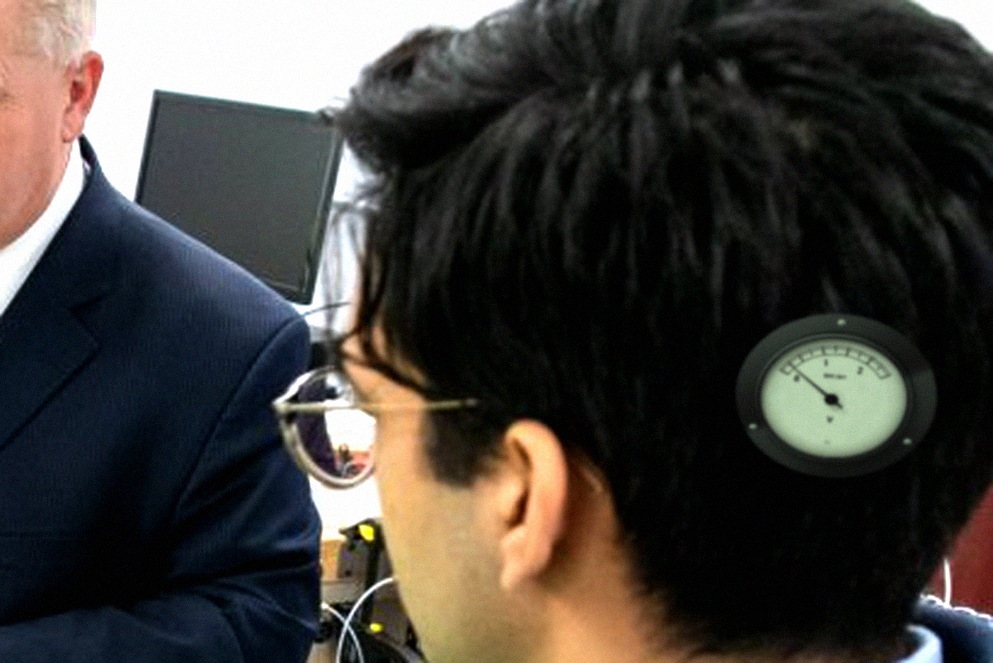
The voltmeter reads 0.25 V
